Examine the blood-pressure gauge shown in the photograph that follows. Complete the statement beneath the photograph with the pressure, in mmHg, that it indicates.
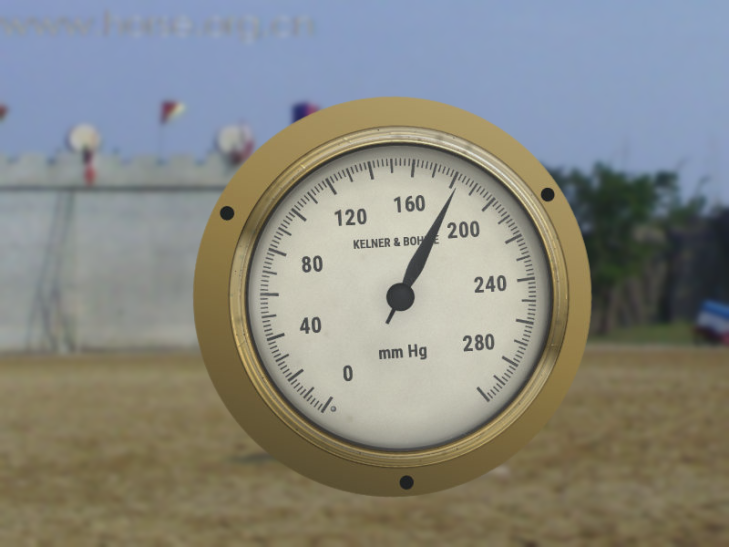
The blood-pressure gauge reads 182 mmHg
